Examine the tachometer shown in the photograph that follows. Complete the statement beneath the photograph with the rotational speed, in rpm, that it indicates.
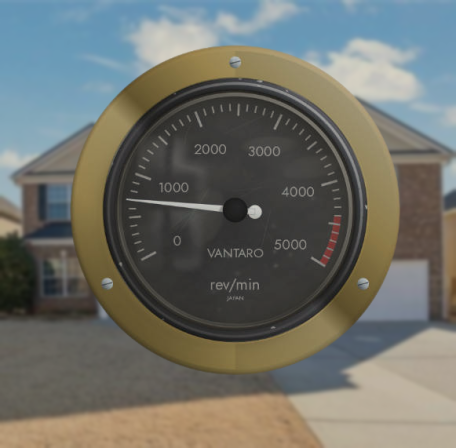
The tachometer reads 700 rpm
